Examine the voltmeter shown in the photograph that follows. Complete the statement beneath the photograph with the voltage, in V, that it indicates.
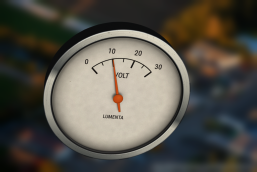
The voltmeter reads 10 V
